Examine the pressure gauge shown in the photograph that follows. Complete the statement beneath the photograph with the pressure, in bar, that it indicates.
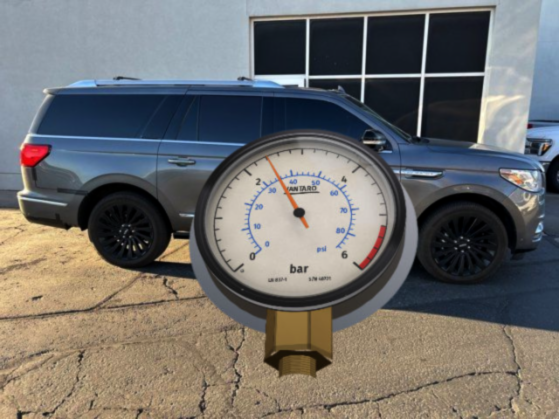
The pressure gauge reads 2.4 bar
